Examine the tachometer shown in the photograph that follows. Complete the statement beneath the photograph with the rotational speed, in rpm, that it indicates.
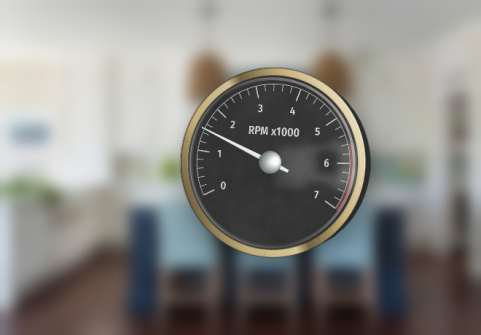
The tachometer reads 1500 rpm
